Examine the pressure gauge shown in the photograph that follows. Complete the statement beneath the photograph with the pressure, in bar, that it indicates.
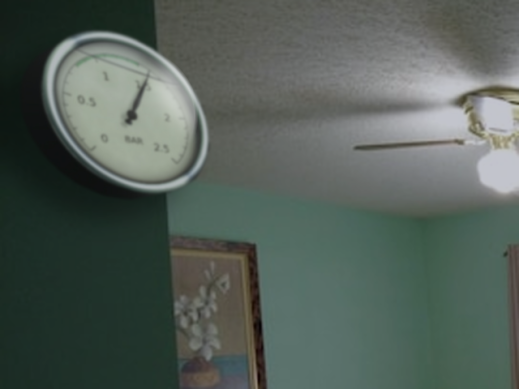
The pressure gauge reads 1.5 bar
